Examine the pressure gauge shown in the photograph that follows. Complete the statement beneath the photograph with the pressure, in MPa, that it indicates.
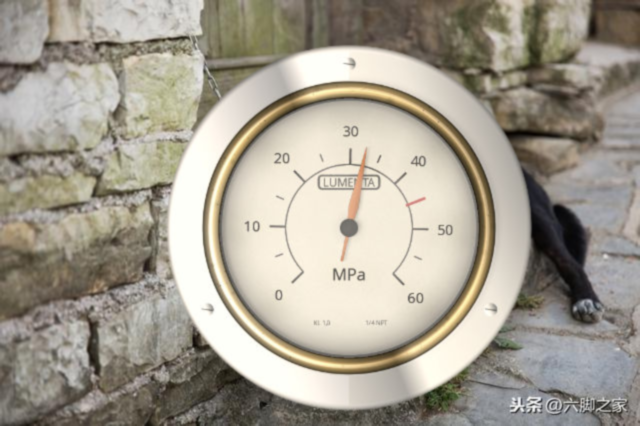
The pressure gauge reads 32.5 MPa
